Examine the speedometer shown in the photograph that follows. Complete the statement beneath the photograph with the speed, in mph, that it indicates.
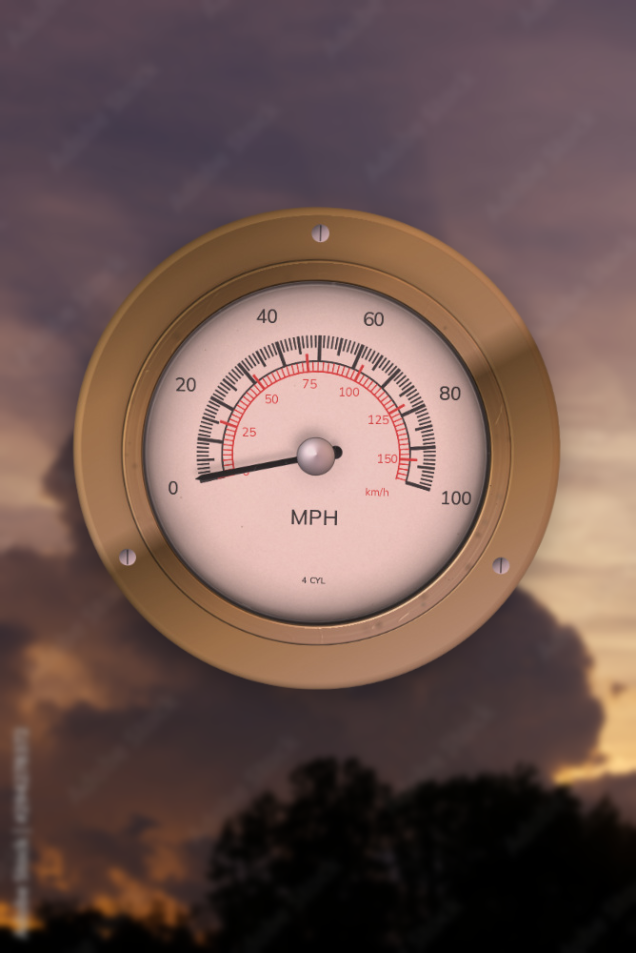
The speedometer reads 1 mph
